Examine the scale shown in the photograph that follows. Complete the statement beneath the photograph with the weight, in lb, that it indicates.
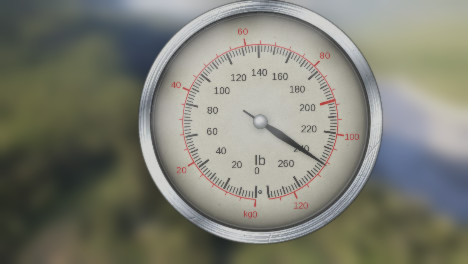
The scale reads 240 lb
